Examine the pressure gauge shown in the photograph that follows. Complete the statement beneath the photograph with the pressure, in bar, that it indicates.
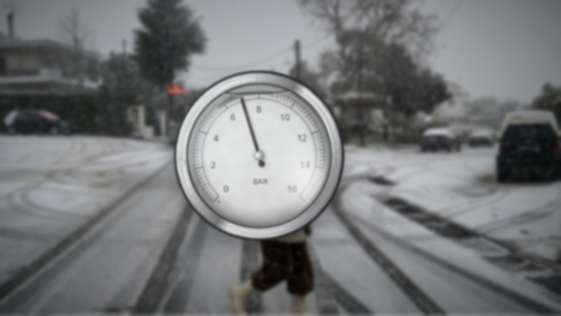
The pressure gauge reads 7 bar
